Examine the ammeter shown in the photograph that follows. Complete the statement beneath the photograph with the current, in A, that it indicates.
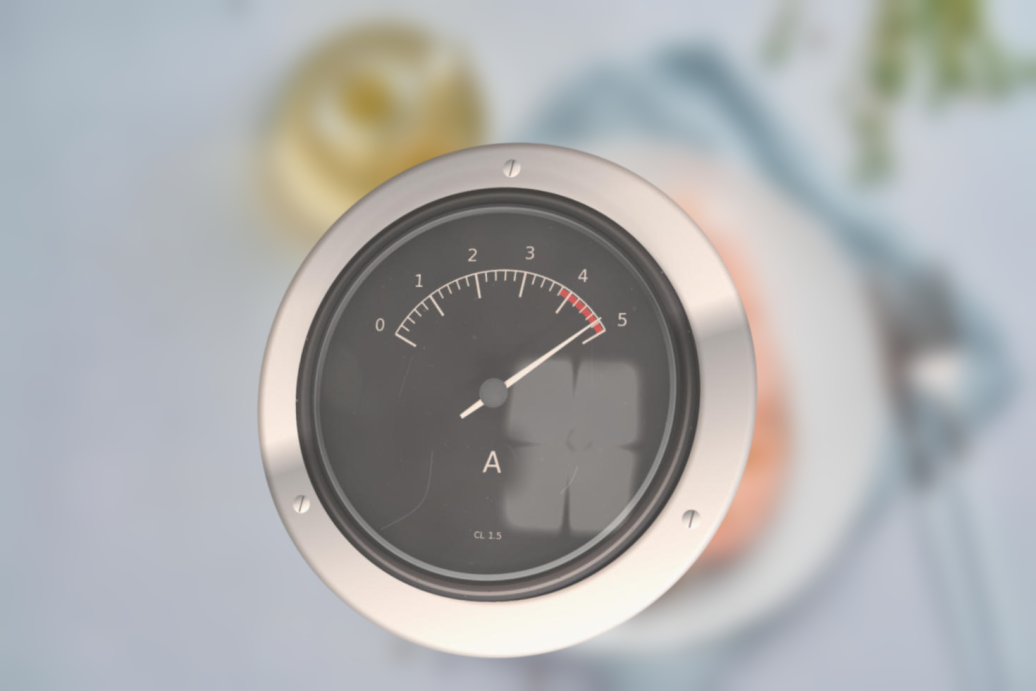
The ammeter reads 4.8 A
